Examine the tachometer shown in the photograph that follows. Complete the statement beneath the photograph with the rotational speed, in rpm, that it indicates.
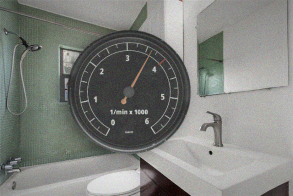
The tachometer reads 3625 rpm
